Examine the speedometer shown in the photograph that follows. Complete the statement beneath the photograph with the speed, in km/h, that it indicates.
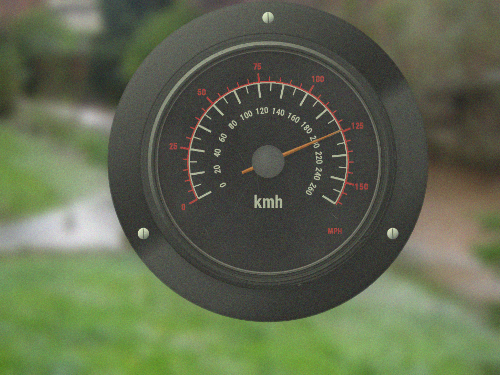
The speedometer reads 200 km/h
